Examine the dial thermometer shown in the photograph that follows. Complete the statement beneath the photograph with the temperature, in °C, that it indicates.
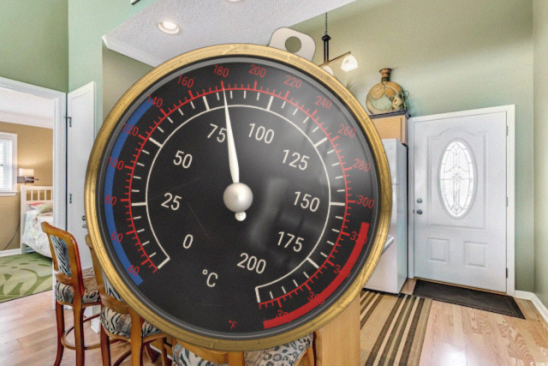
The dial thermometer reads 82.5 °C
